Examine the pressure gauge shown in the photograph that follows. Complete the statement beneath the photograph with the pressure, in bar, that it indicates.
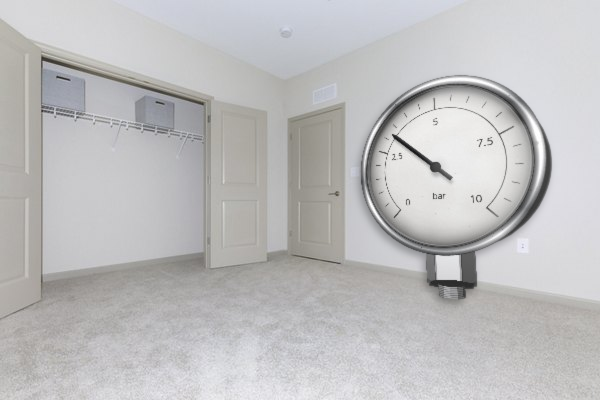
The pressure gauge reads 3.25 bar
